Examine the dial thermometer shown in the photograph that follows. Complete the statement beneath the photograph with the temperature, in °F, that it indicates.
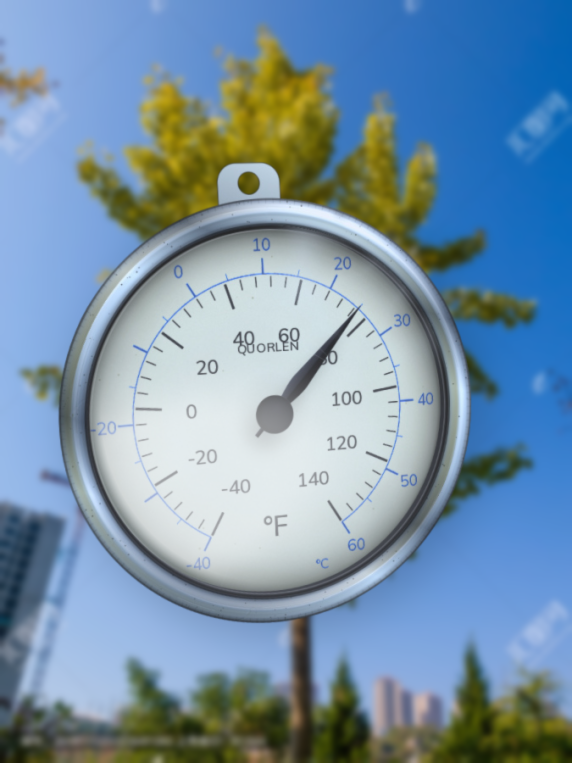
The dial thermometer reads 76 °F
